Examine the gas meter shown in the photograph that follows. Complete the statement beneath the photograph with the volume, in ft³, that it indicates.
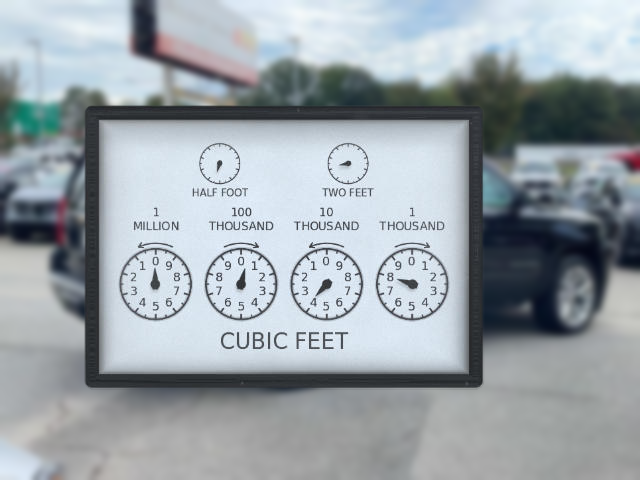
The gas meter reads 3800 ft³
